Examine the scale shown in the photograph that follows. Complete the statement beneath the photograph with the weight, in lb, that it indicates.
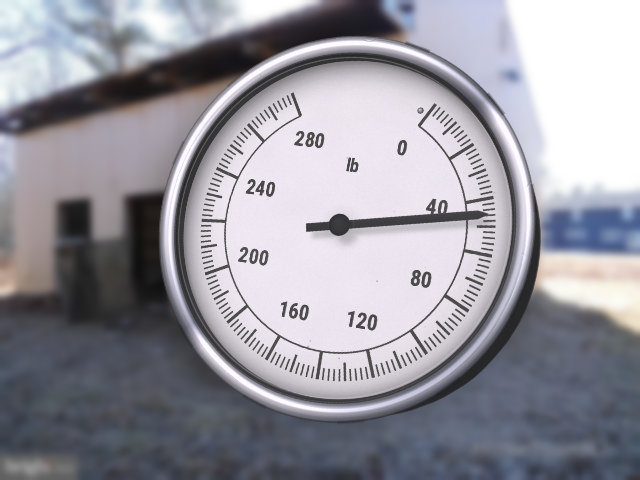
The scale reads 46 lb
